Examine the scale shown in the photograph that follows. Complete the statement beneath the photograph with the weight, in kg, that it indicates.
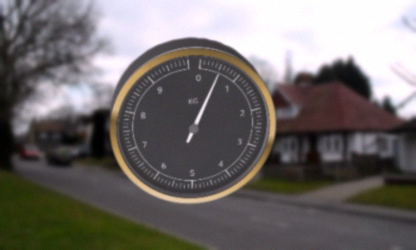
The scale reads 0.5 kg
